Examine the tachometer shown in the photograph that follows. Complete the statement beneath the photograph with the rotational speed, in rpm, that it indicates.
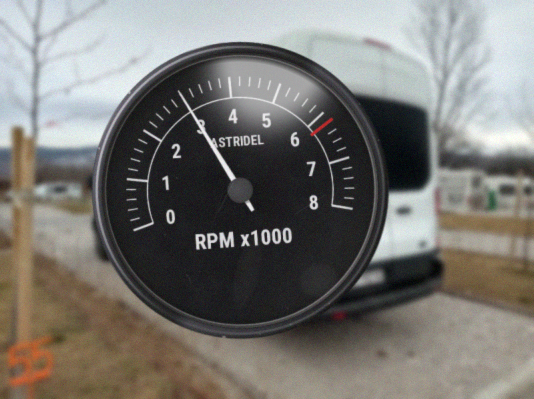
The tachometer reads 3000 rpm
